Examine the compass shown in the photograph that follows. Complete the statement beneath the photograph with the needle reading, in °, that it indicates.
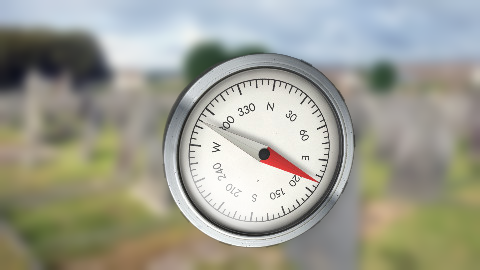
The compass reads 110 °
